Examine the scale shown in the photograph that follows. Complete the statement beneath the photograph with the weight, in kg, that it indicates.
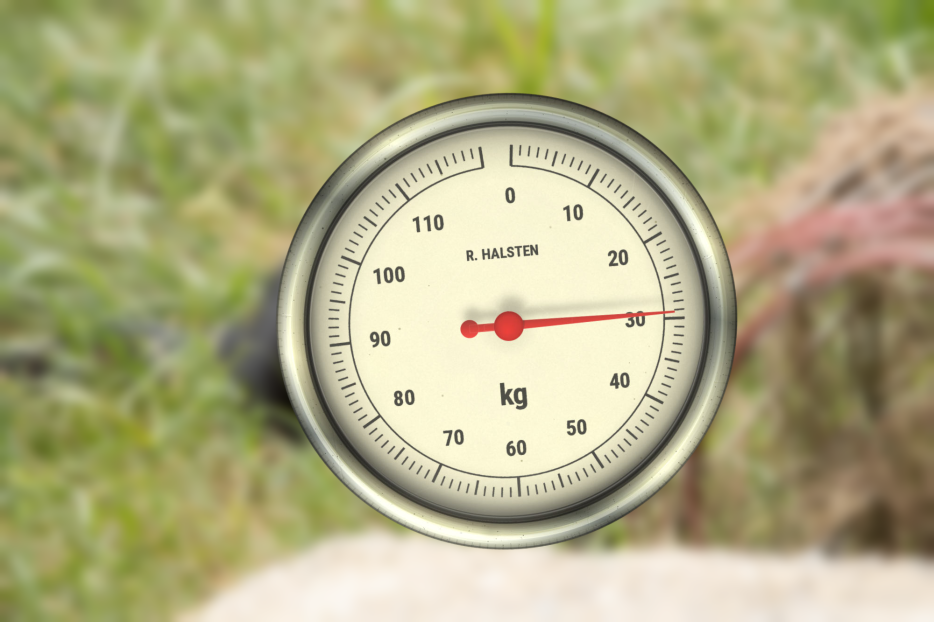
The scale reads 29 kg
